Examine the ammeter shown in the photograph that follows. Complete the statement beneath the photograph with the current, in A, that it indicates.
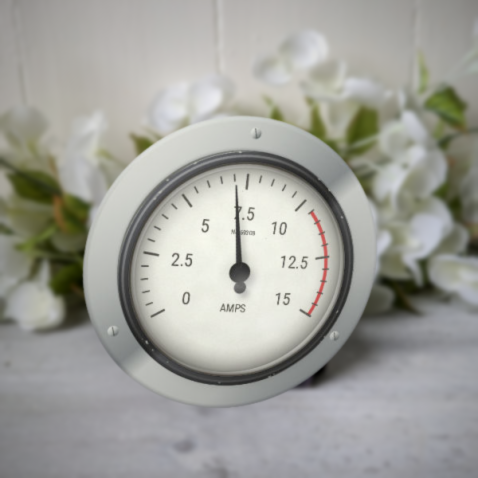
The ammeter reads 7 A
